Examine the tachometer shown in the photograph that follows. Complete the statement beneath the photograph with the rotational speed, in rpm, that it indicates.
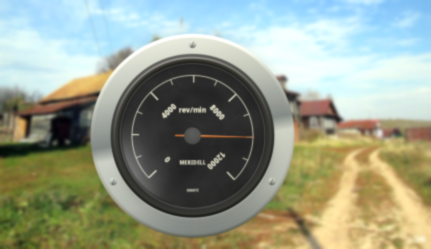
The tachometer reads 10000 rpm
